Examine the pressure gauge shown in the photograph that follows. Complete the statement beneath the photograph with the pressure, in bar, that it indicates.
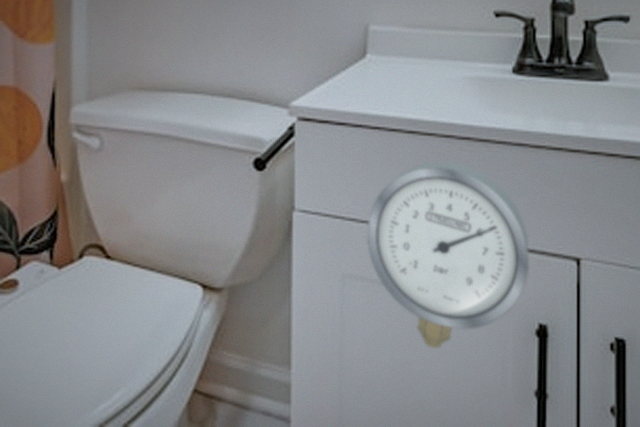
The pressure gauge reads 6 bar
